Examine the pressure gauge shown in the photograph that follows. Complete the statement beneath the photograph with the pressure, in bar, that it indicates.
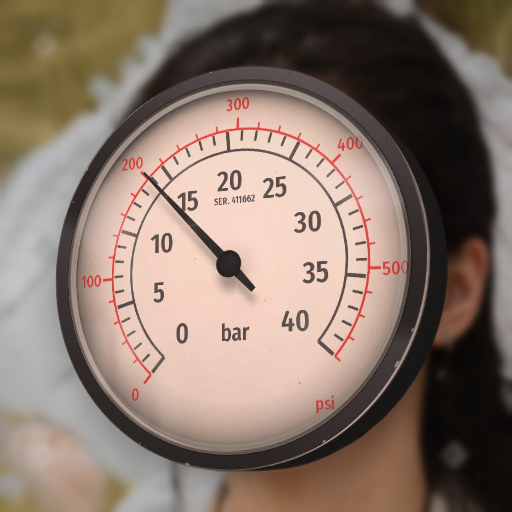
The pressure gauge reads 14 bar
